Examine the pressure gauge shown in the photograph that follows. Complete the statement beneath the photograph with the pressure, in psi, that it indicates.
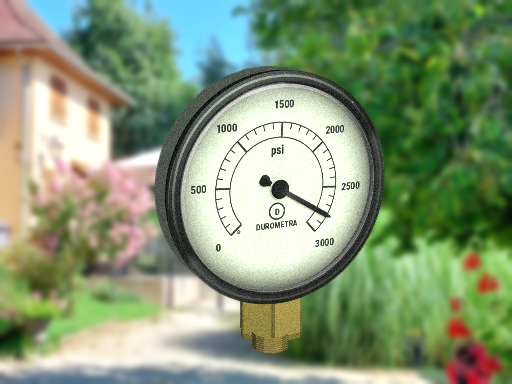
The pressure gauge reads 2800 psi
